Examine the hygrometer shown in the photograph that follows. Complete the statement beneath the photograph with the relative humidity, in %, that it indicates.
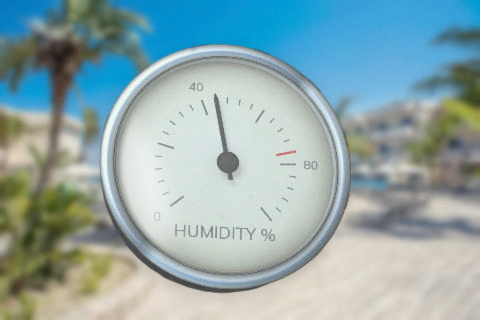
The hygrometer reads 44 %
